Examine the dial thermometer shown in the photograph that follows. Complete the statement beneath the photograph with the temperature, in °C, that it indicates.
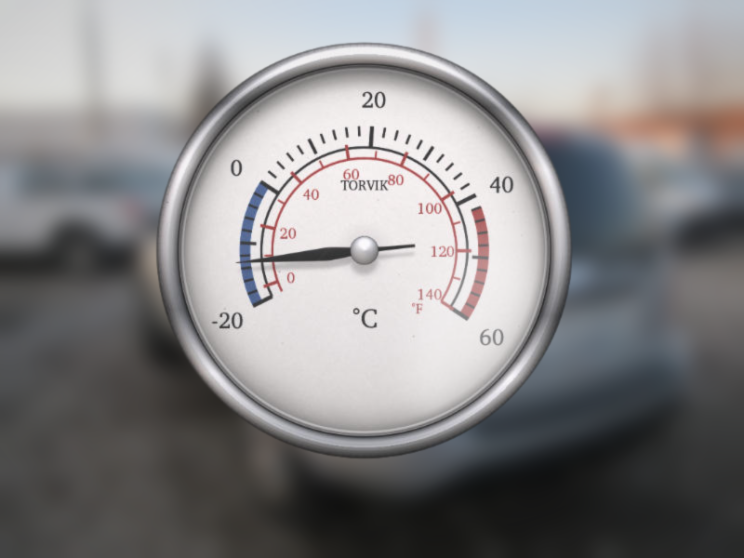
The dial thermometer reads -13 °C
